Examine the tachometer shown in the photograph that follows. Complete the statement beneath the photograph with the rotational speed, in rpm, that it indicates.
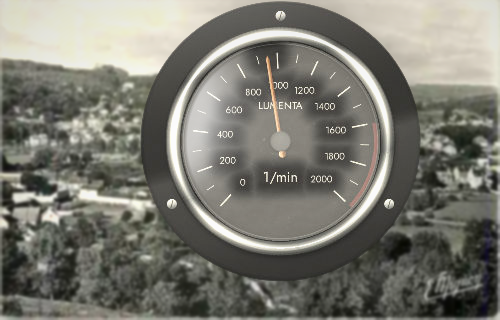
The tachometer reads 950 rpm
